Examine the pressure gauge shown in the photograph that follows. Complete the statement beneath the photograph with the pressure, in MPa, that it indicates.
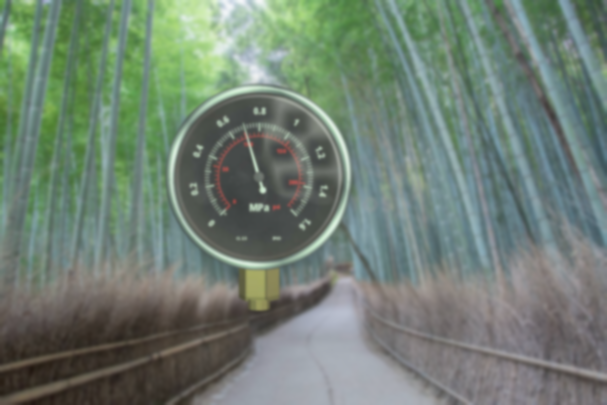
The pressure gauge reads 0.7 MPa
